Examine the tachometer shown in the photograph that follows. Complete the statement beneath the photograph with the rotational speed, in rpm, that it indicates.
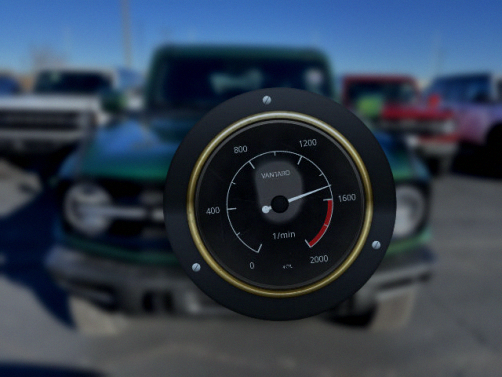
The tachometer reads 1500 rpm
